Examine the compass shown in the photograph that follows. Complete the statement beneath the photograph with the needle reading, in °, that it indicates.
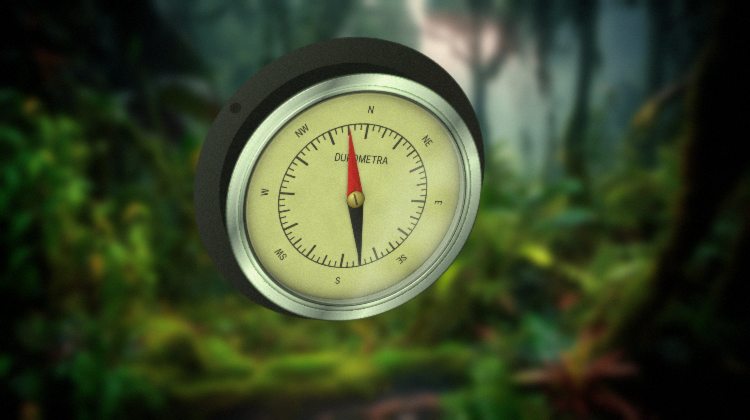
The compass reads 345 °
